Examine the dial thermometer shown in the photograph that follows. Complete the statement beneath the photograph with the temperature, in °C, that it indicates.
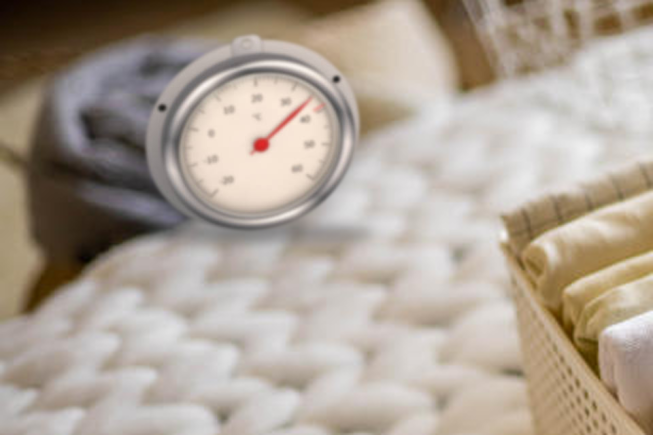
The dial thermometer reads 35 °C
